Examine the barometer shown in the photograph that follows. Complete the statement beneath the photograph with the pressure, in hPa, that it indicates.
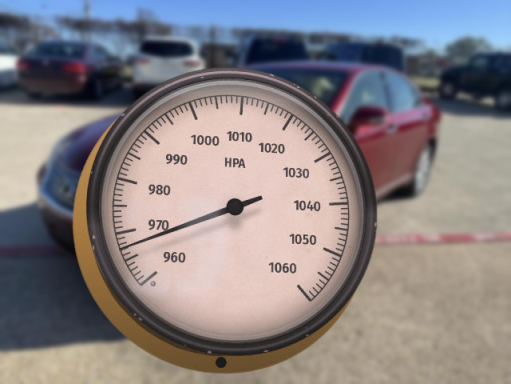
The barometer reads 967 hPa
